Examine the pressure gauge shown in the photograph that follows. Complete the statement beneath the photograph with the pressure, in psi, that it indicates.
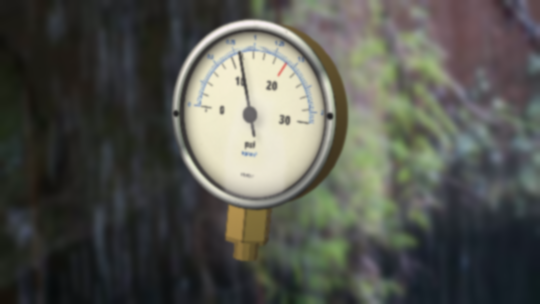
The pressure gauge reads 12 psi
